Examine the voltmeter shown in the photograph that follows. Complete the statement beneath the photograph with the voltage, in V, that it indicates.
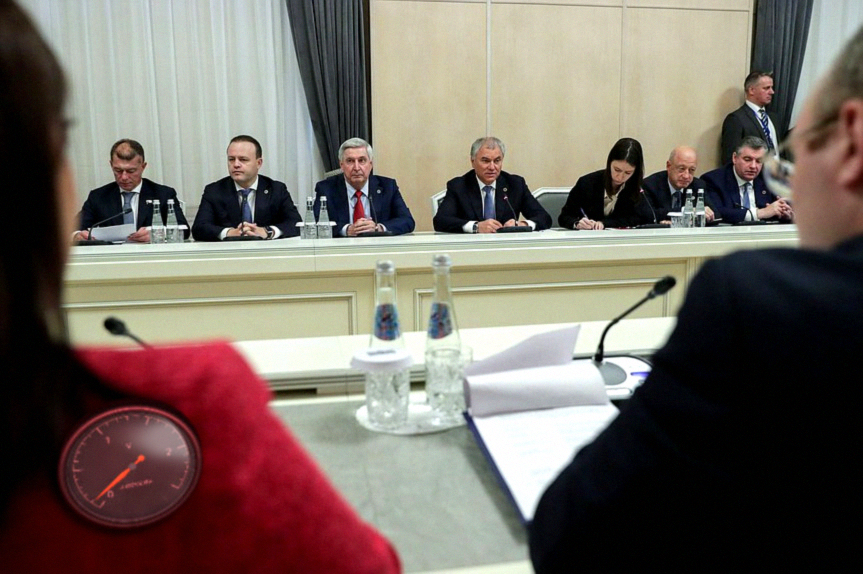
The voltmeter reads 0.1 V
